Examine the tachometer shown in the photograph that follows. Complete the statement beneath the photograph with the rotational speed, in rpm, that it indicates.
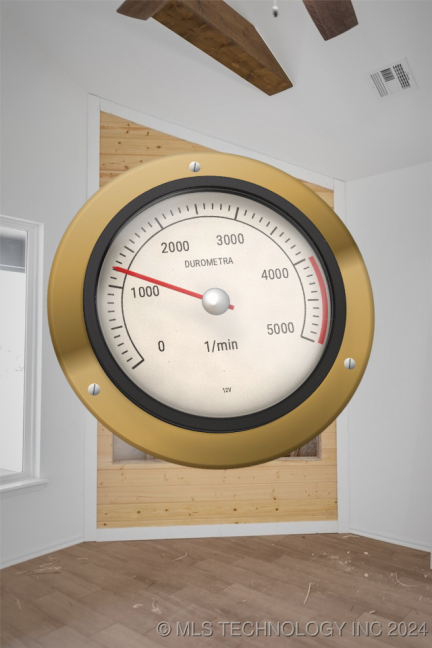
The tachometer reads 1200 rpm
